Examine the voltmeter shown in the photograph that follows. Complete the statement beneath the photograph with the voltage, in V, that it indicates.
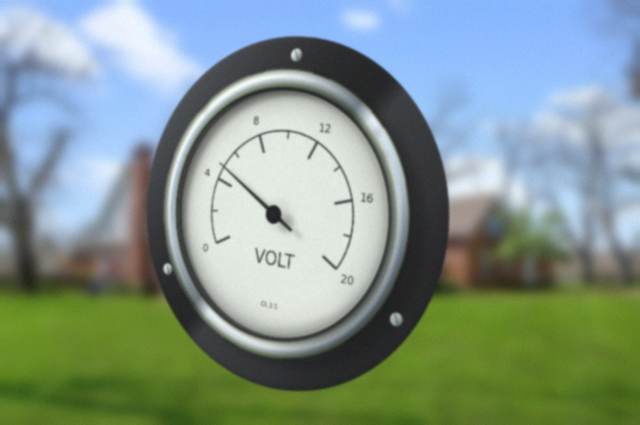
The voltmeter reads 5 V
